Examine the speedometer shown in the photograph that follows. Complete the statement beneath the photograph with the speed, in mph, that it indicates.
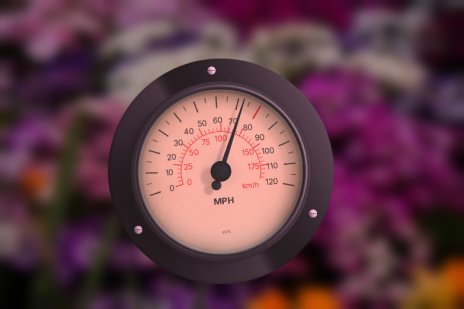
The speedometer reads 72.5 mph
